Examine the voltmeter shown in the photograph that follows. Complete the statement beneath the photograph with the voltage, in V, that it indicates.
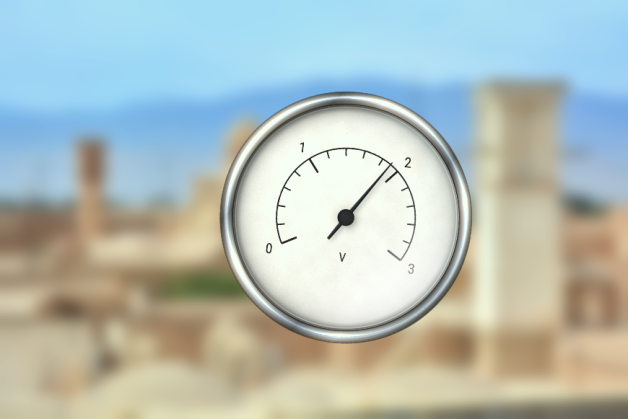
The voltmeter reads 1.9 V
